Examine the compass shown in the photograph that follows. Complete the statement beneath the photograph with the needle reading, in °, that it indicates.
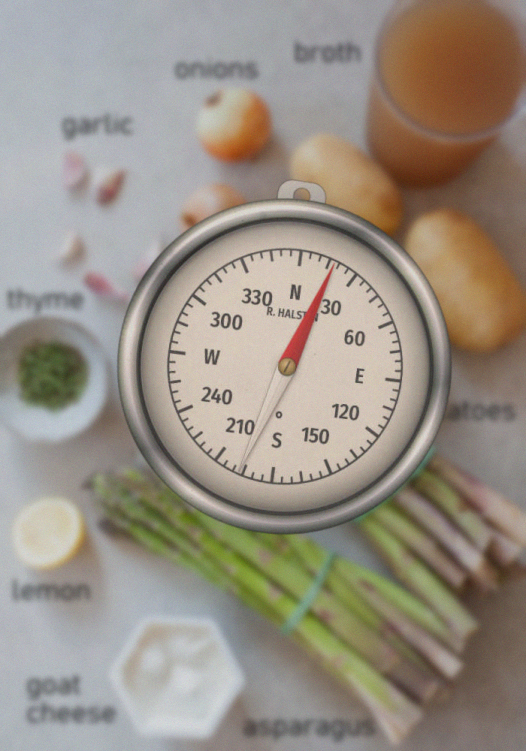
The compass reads 17.5 °
